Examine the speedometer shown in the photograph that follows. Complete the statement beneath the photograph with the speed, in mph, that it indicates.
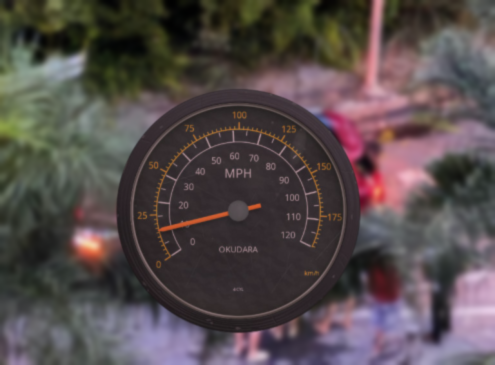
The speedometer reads 10 mph
